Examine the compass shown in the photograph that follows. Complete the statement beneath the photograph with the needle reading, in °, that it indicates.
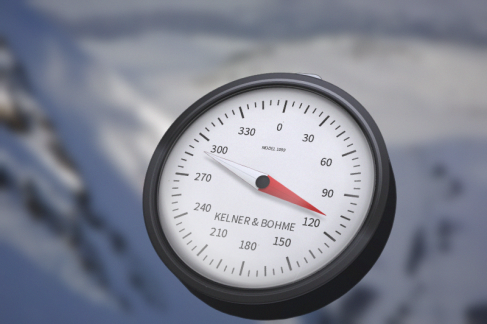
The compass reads 110 °
